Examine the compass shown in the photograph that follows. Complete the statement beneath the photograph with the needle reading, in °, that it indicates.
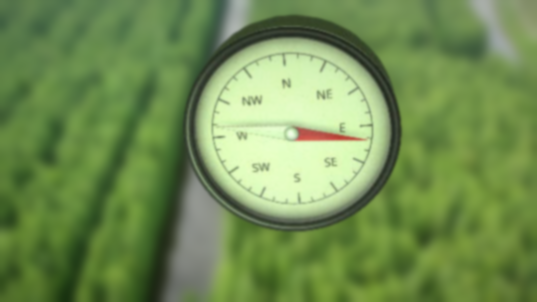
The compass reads 100 °
